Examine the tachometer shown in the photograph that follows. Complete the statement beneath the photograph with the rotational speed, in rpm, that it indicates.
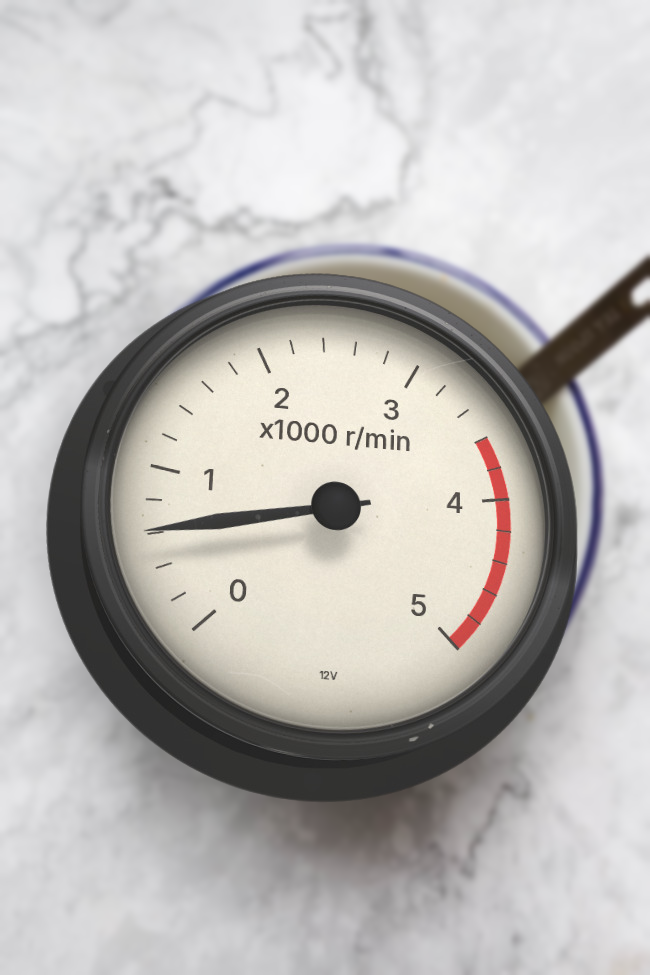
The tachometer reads 600 rpm
